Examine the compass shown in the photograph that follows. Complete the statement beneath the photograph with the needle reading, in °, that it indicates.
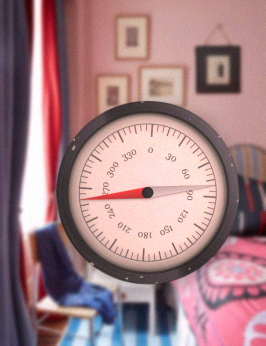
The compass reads 260 °
